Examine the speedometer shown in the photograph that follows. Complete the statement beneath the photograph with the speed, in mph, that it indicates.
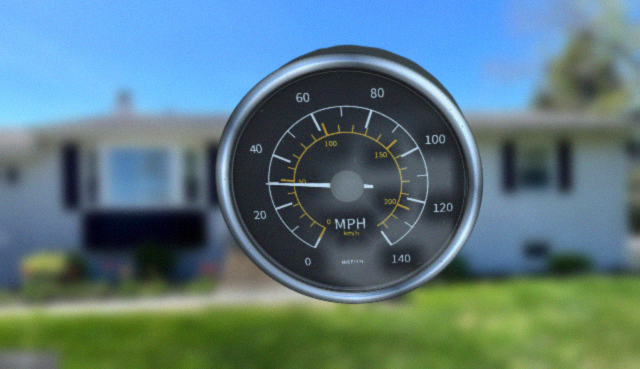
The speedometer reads 30 mph
